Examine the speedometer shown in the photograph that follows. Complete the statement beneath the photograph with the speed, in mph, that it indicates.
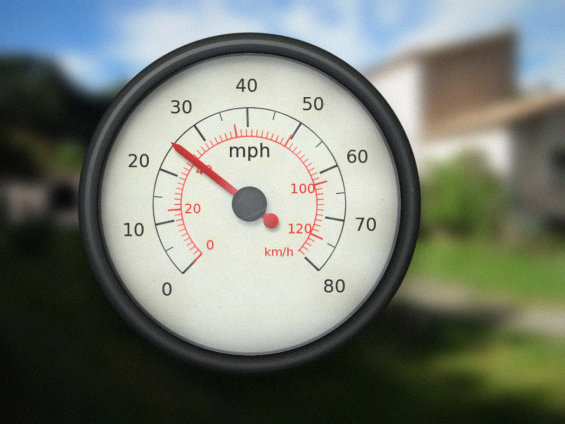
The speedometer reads 25 mph
